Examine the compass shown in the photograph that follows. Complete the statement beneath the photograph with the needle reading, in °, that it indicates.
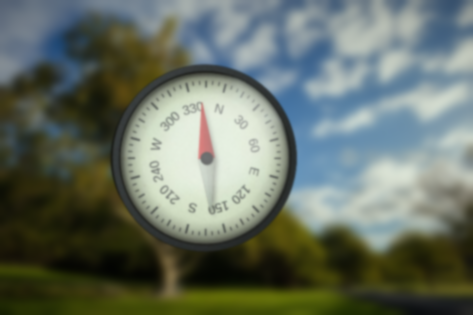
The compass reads 340 °
